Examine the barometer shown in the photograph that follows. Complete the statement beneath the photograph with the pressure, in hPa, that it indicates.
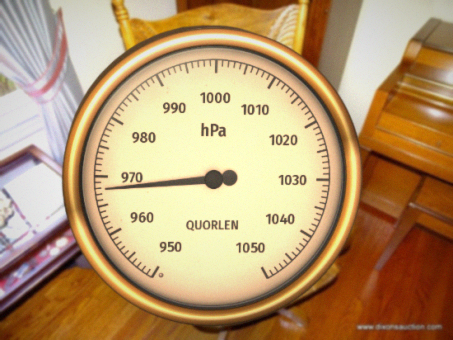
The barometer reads 968 hPa
